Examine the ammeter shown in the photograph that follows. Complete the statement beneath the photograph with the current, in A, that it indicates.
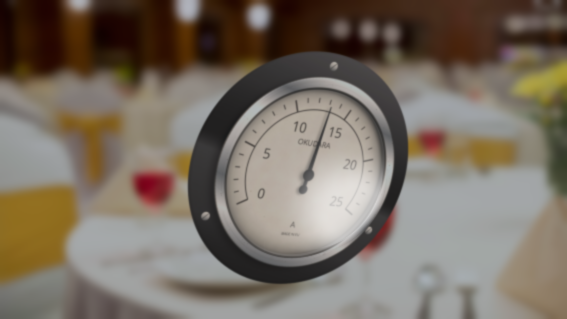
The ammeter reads 13 A
